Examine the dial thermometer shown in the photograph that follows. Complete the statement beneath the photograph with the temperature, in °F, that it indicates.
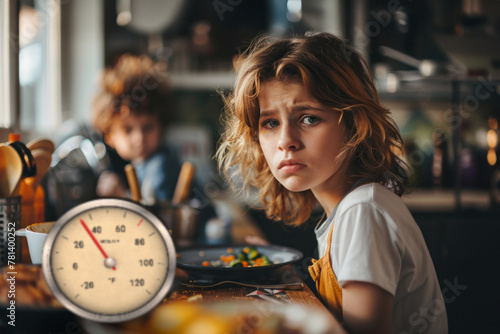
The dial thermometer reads 35 °F
